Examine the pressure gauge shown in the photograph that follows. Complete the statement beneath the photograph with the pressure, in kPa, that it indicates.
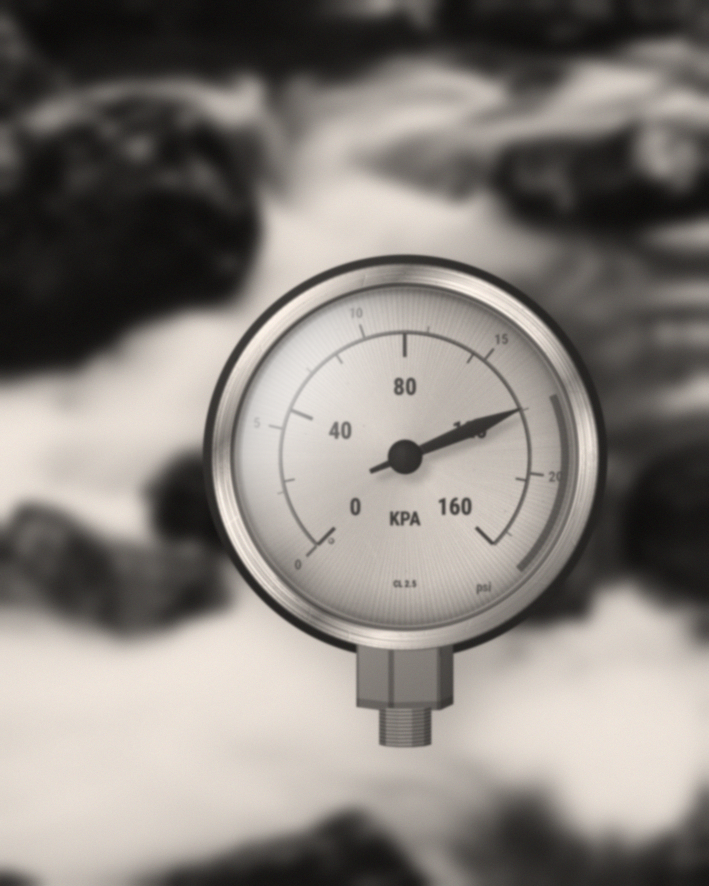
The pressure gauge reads 120 kPa
